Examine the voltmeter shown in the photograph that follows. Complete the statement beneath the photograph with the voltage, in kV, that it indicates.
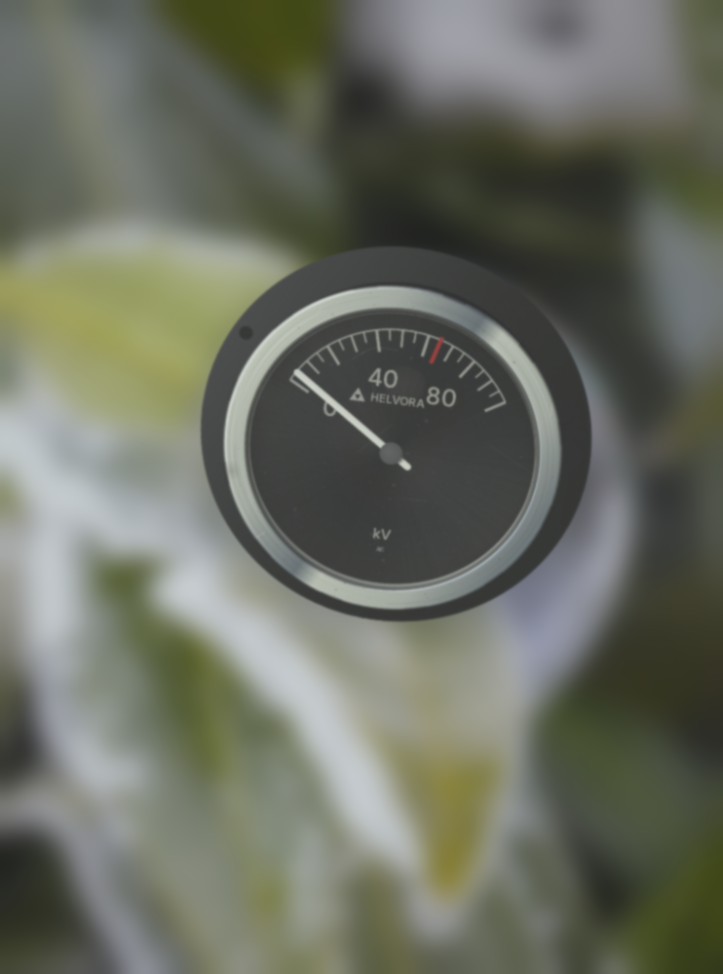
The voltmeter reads 5 kV
